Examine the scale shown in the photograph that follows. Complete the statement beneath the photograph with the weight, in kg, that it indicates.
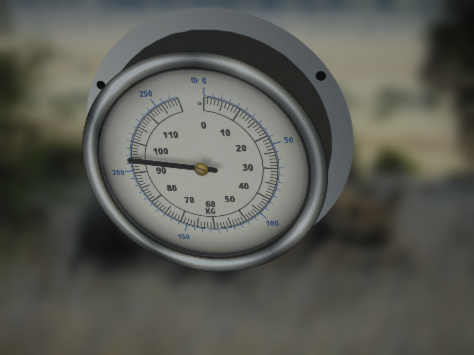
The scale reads 95 kg
